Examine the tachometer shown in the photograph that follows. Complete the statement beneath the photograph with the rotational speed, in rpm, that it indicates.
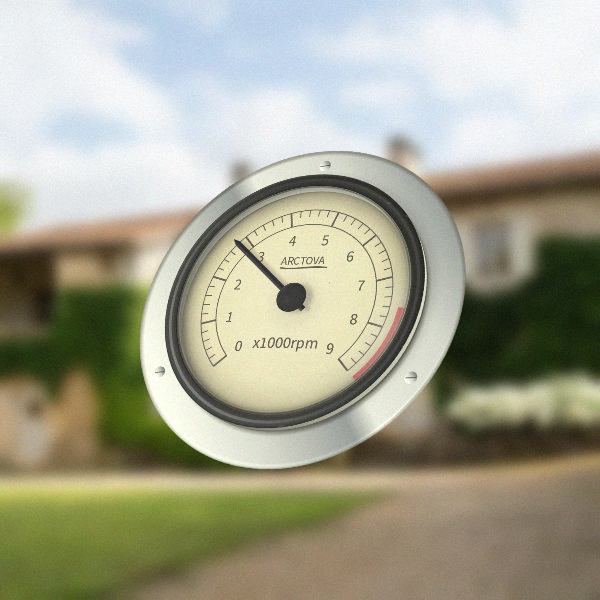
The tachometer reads 2800 rpm
